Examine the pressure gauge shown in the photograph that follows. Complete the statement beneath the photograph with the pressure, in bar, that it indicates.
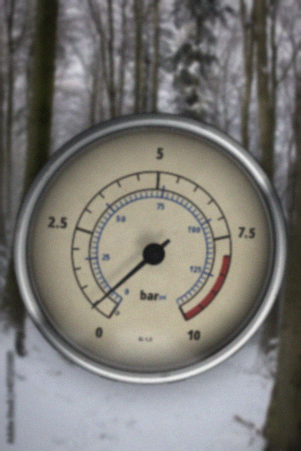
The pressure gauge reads 0.5 bar
